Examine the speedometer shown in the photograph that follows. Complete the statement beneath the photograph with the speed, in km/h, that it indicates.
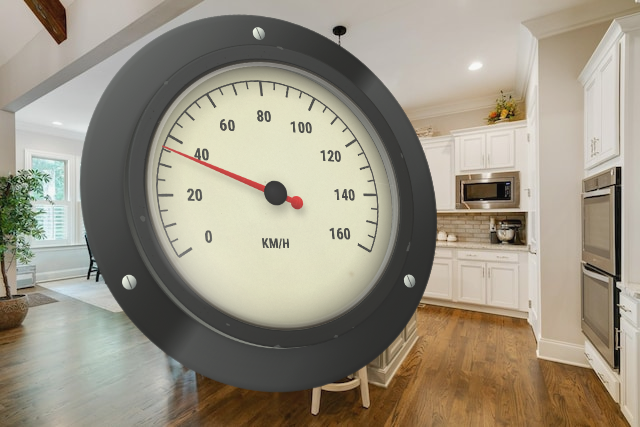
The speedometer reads 35 km/h
